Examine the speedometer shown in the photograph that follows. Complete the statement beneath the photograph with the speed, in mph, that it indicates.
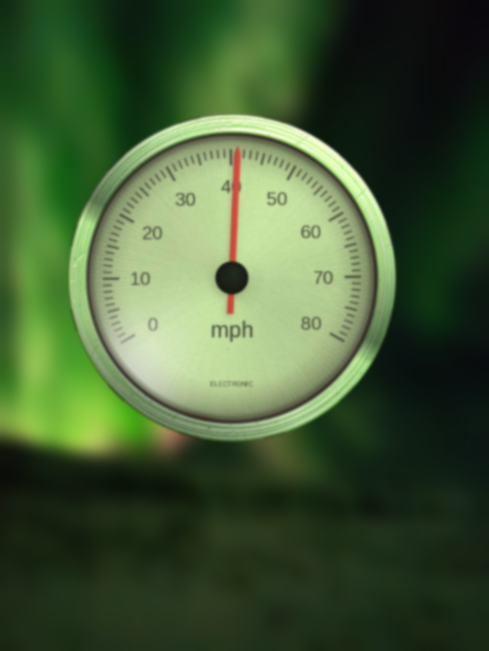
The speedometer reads 41 mph
